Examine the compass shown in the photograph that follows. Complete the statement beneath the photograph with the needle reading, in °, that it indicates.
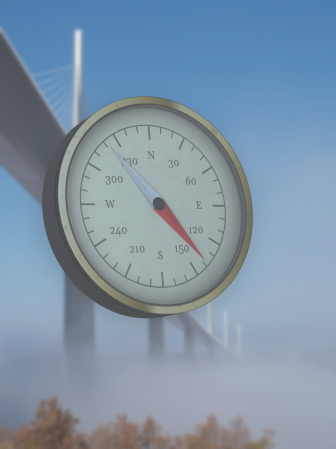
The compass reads 140 °
